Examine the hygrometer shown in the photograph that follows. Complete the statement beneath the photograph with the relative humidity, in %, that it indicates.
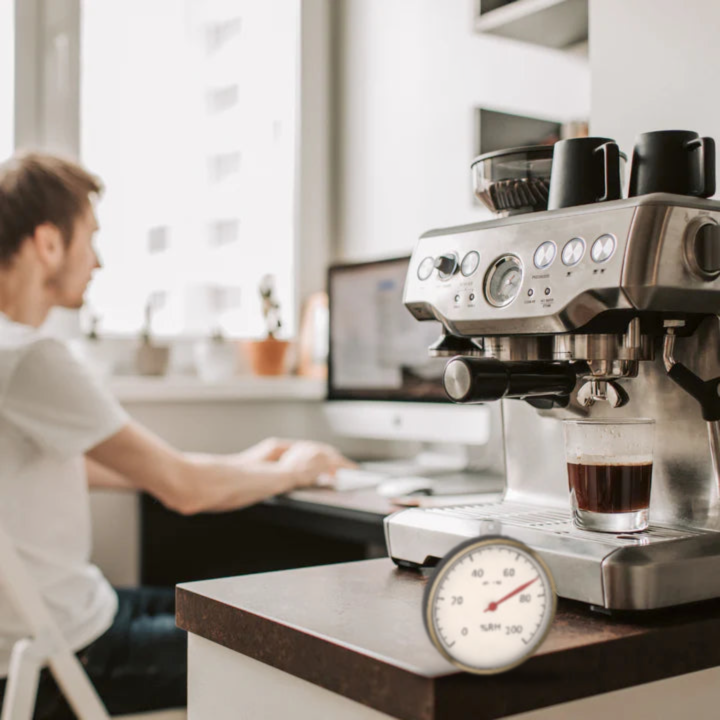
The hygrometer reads 72 %
